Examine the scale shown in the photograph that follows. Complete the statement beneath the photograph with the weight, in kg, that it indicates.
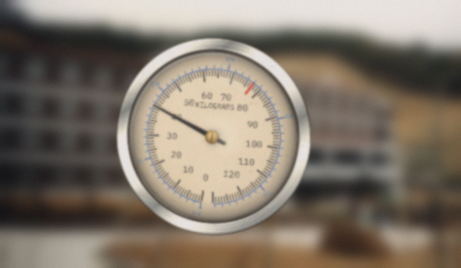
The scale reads 40 kg
